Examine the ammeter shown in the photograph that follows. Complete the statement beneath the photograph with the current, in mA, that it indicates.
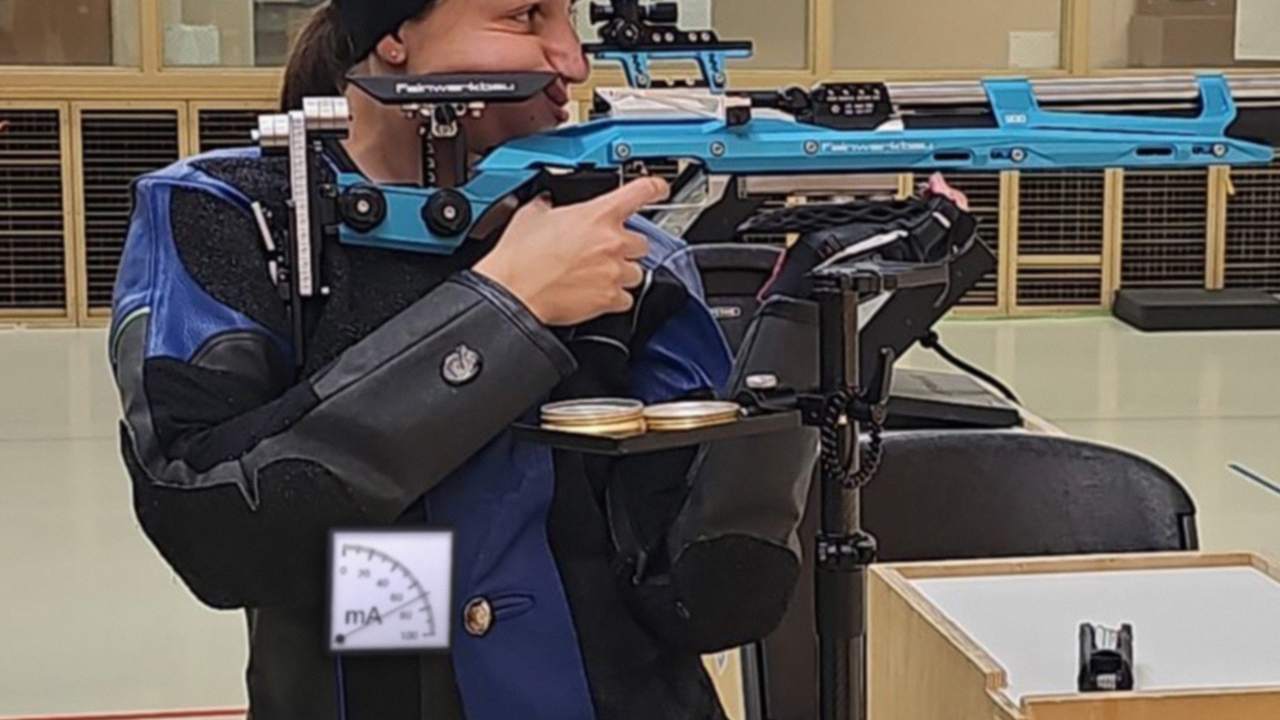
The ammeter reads 70 mA
